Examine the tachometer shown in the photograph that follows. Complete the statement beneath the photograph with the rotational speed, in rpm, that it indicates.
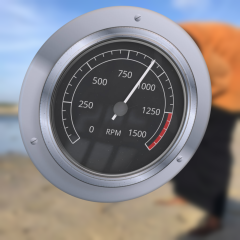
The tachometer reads 900 rpm
